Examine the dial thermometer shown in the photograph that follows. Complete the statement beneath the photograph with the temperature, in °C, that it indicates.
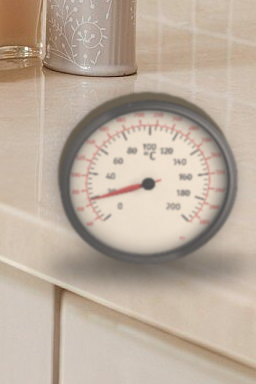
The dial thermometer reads 20 °C
